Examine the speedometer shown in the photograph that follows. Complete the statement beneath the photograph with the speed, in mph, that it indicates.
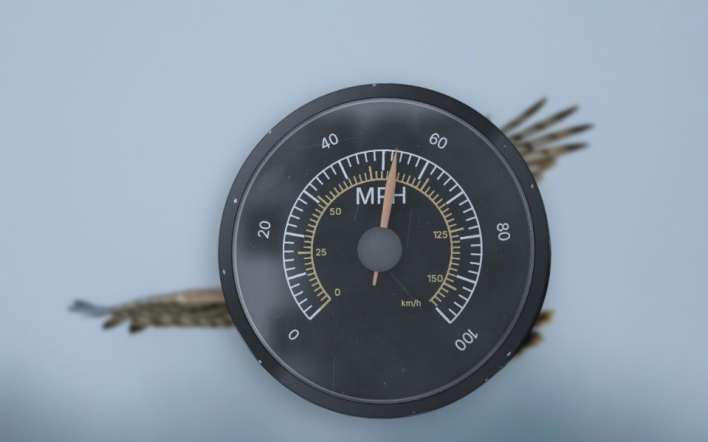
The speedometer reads 53 mph
